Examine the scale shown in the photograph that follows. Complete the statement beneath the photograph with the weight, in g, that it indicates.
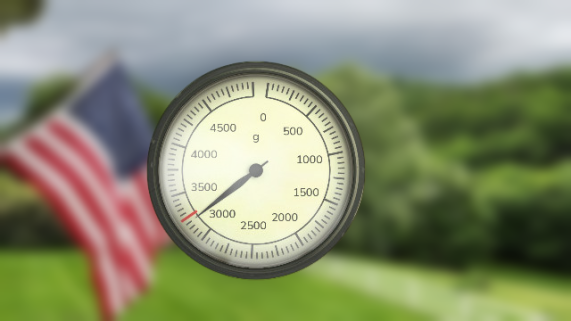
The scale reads 3200 g
